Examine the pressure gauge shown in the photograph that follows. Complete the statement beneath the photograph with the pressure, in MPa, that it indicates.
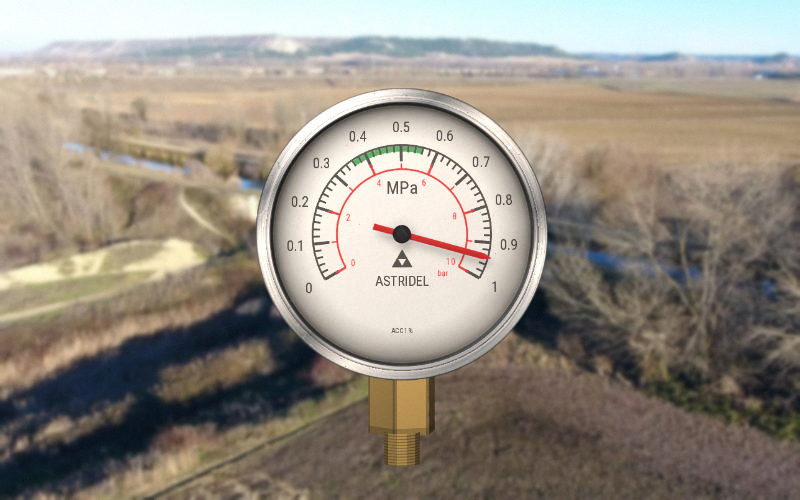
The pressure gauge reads 0.94 MPa
